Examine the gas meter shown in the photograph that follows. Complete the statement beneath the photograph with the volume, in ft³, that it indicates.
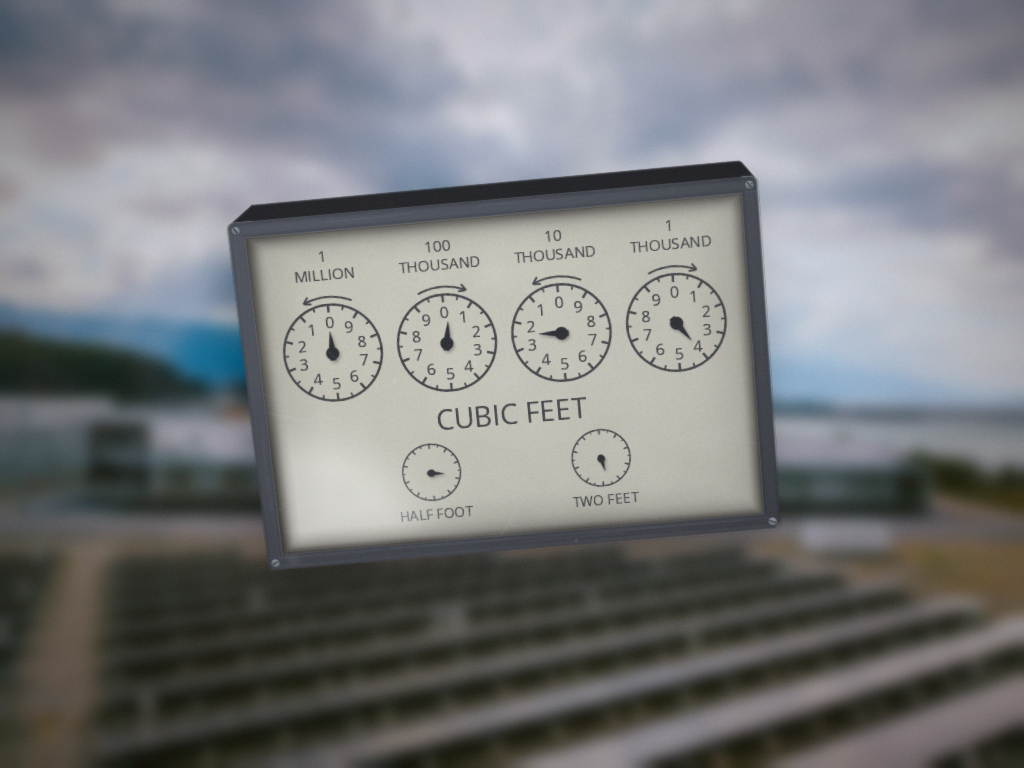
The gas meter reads 2400 ft³
